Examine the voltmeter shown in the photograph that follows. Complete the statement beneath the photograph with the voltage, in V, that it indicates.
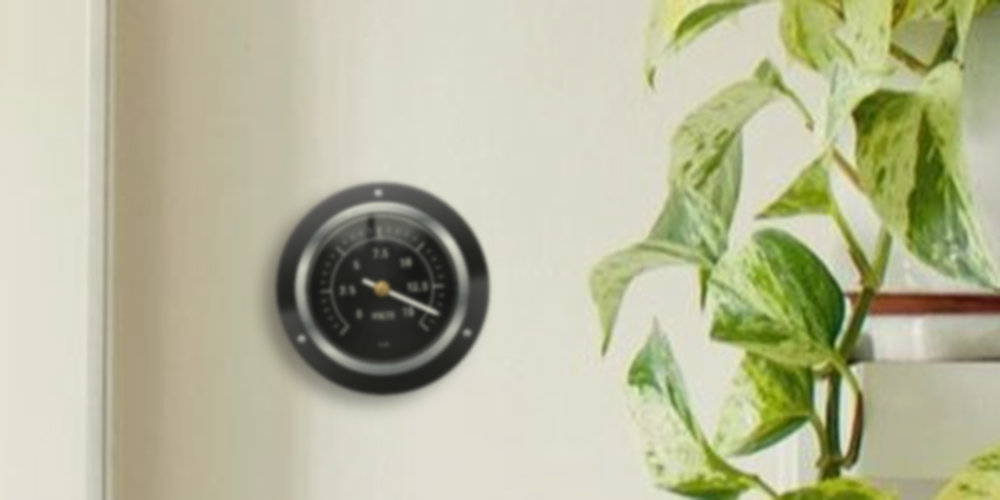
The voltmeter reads 14 V
